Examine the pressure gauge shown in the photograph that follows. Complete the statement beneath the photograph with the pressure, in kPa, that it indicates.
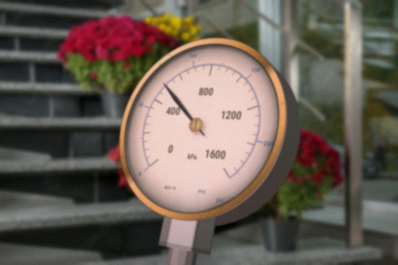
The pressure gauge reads 500 kPa
